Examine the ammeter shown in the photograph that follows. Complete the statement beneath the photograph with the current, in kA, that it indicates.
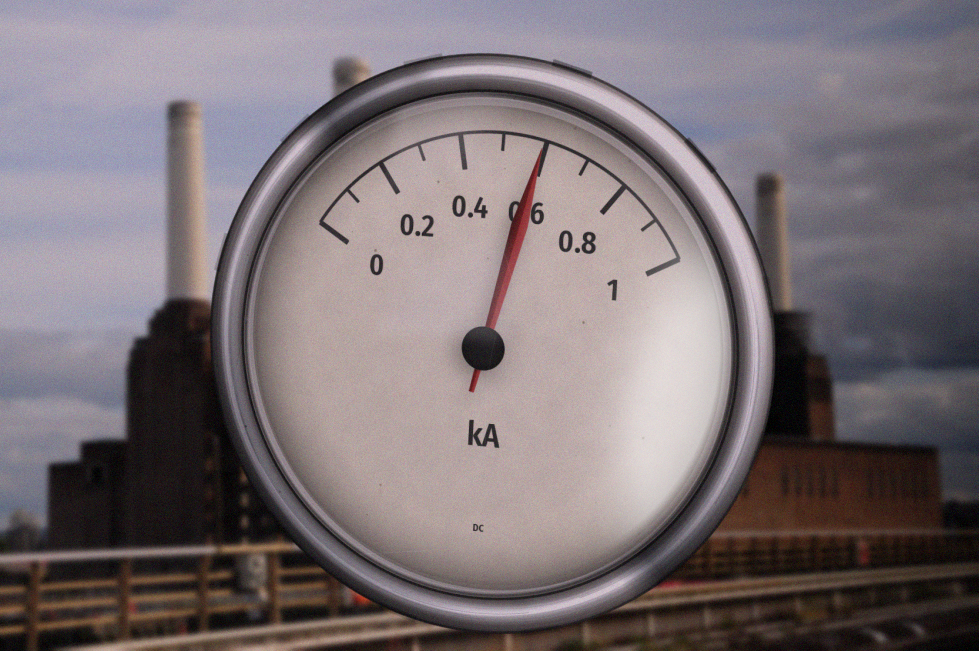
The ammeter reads 0.6 kA
